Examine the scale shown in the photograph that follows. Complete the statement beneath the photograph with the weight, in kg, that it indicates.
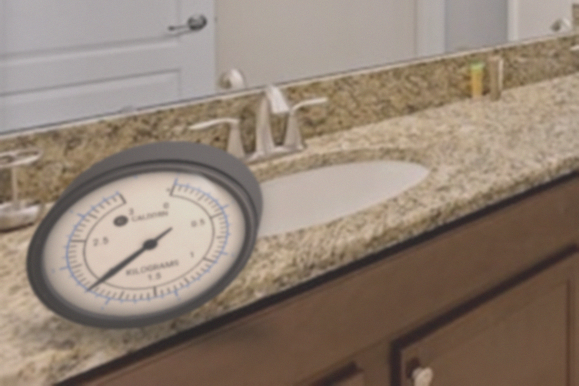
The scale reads 2 kg
